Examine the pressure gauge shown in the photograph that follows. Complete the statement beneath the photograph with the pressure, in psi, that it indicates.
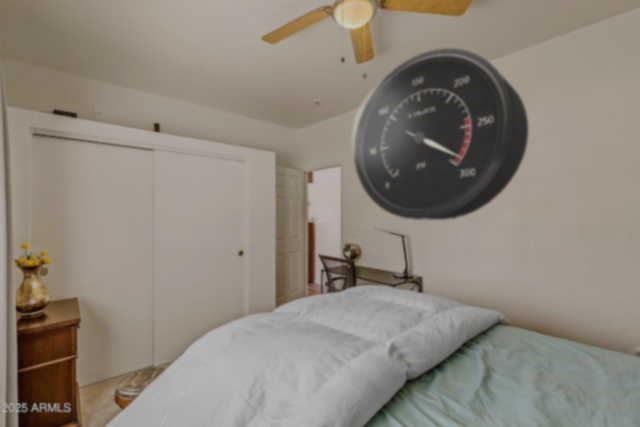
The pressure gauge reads 290 psi
